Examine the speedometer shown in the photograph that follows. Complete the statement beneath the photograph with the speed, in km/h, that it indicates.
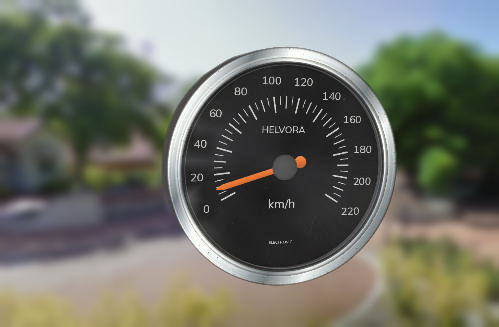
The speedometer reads 10 km/h
